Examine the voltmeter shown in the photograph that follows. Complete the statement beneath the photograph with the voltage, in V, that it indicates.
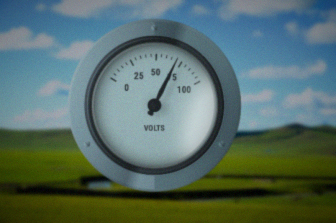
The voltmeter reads 70 V
